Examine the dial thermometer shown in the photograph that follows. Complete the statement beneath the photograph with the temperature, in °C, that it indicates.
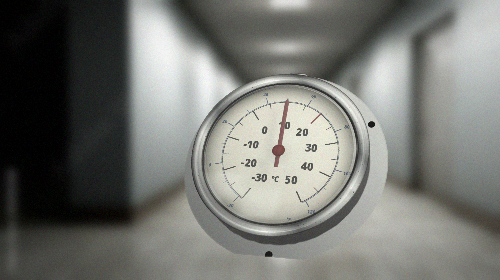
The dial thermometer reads 10 °C
